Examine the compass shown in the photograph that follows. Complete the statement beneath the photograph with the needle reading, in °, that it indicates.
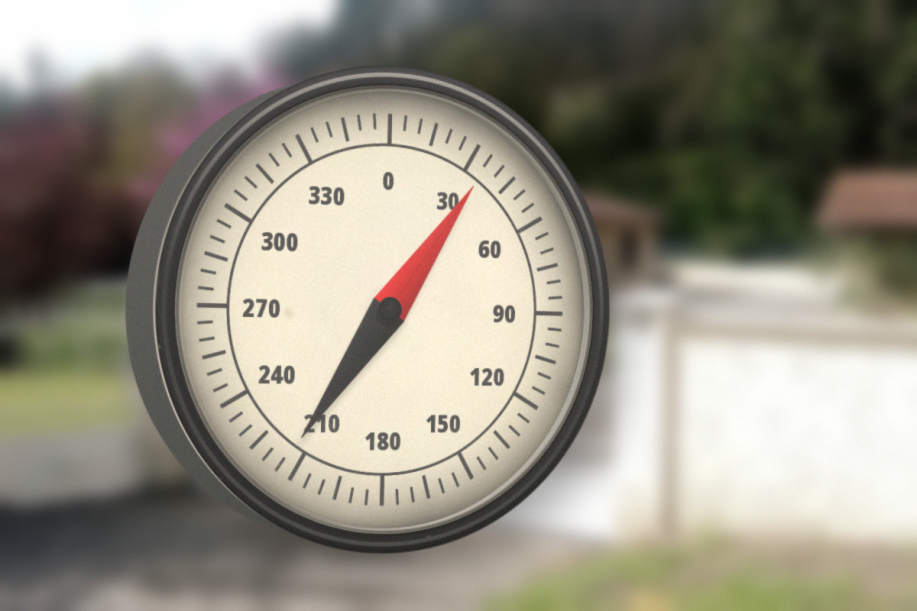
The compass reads 35 °
